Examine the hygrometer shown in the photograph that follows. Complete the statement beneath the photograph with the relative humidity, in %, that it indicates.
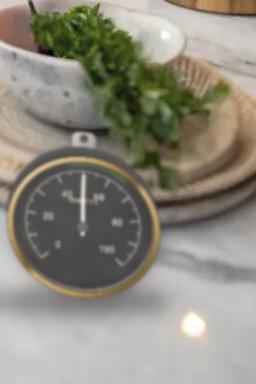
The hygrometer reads 50 %
